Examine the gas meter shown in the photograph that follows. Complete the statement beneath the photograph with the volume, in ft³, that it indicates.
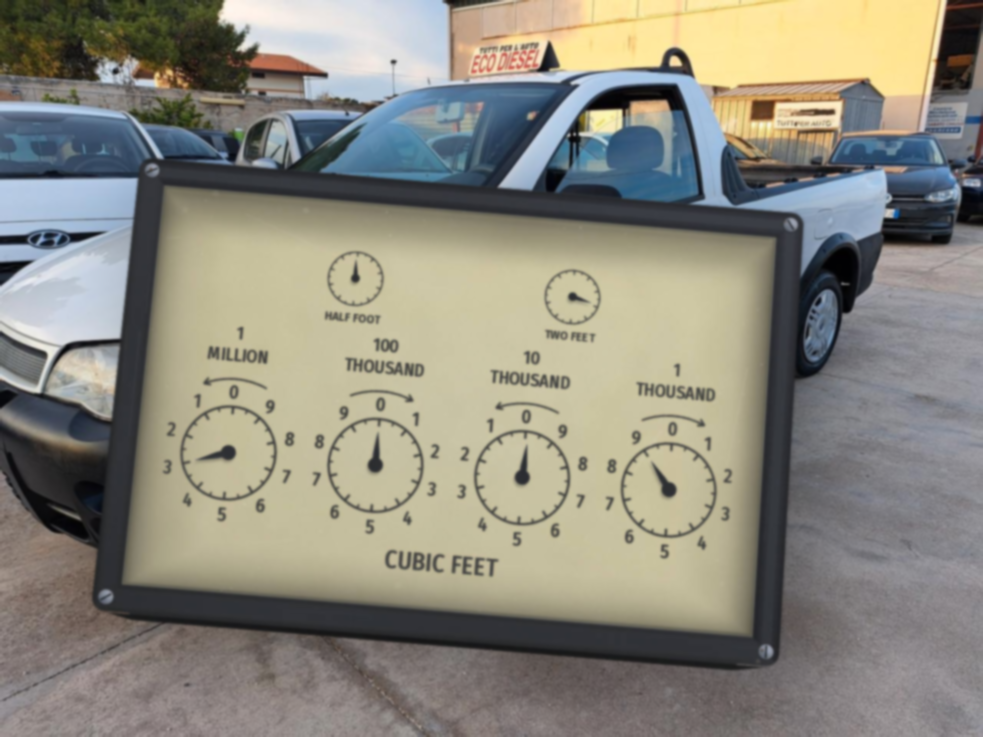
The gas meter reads 299900 ft³
